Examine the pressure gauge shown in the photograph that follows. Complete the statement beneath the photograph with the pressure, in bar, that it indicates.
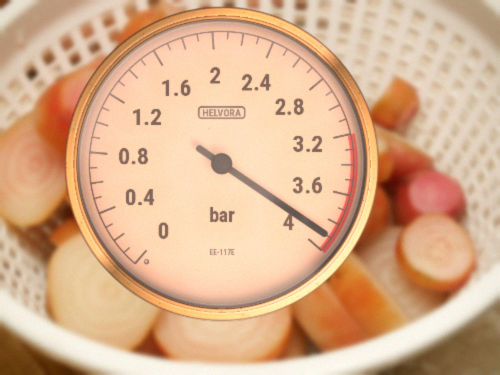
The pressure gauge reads 3.9 bar
